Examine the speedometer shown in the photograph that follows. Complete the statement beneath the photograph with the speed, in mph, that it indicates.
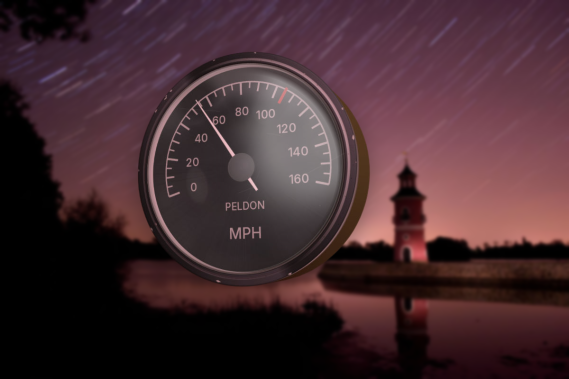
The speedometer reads 55 mph
